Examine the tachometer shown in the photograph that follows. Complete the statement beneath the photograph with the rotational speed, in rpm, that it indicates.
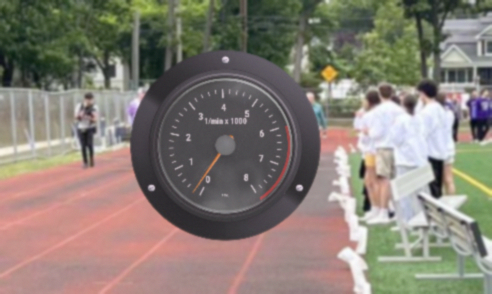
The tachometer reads 200 rpm
